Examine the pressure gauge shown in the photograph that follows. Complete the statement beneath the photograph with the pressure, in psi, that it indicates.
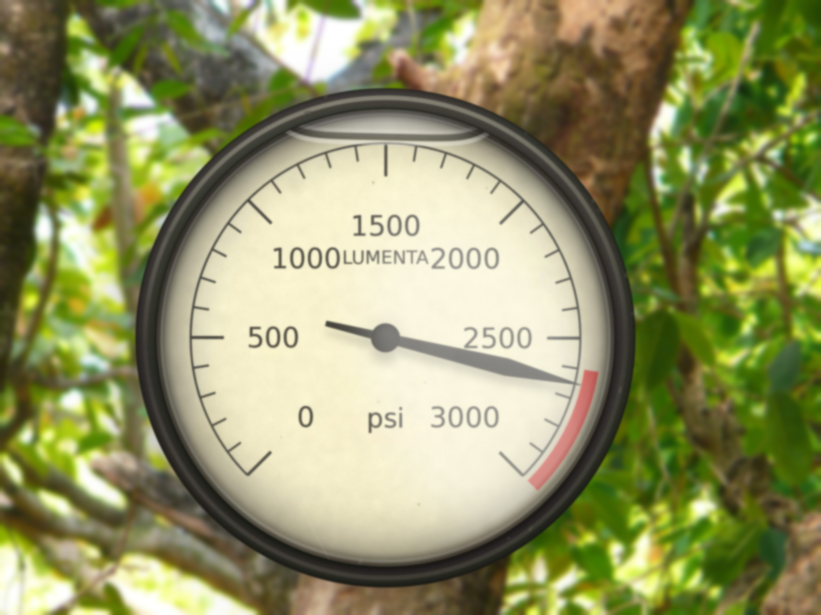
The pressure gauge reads 2650 psi
